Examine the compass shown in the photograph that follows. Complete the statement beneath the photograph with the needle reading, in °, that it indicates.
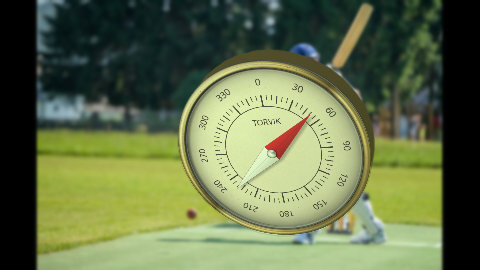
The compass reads 50 °
